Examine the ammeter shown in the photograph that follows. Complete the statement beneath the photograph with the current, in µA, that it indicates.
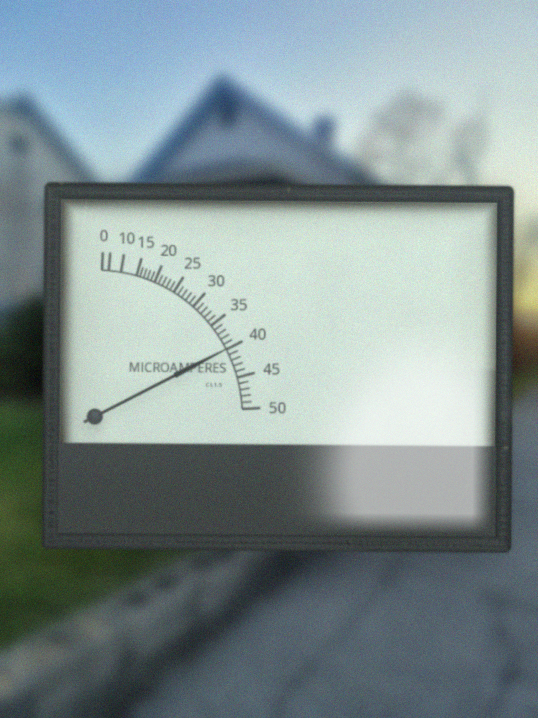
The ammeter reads 40 µA
